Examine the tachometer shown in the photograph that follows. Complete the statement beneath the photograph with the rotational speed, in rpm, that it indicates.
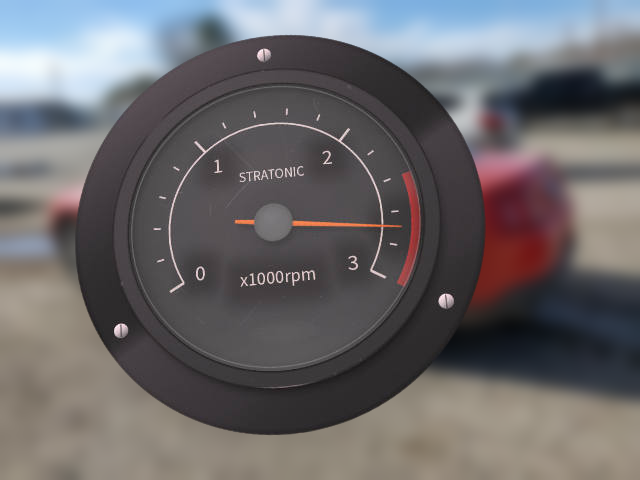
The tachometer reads 2700 rpm
